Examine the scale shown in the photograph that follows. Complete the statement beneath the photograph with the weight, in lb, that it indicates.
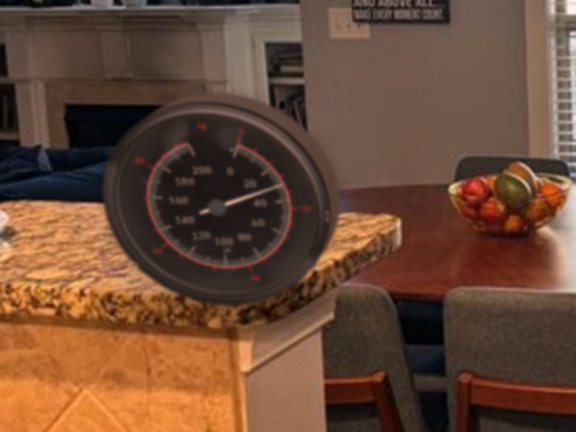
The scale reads 30 lb
